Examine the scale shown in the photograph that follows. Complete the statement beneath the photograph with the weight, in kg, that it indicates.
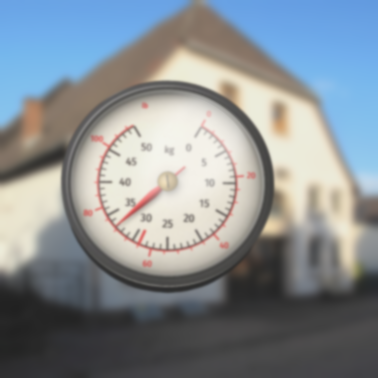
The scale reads 33 kg
